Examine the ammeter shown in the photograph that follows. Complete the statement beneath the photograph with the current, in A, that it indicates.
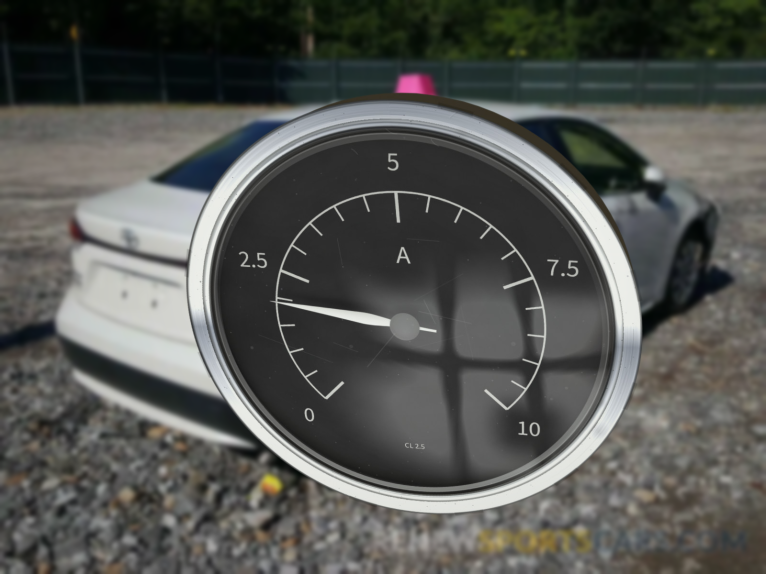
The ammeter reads 2 A
